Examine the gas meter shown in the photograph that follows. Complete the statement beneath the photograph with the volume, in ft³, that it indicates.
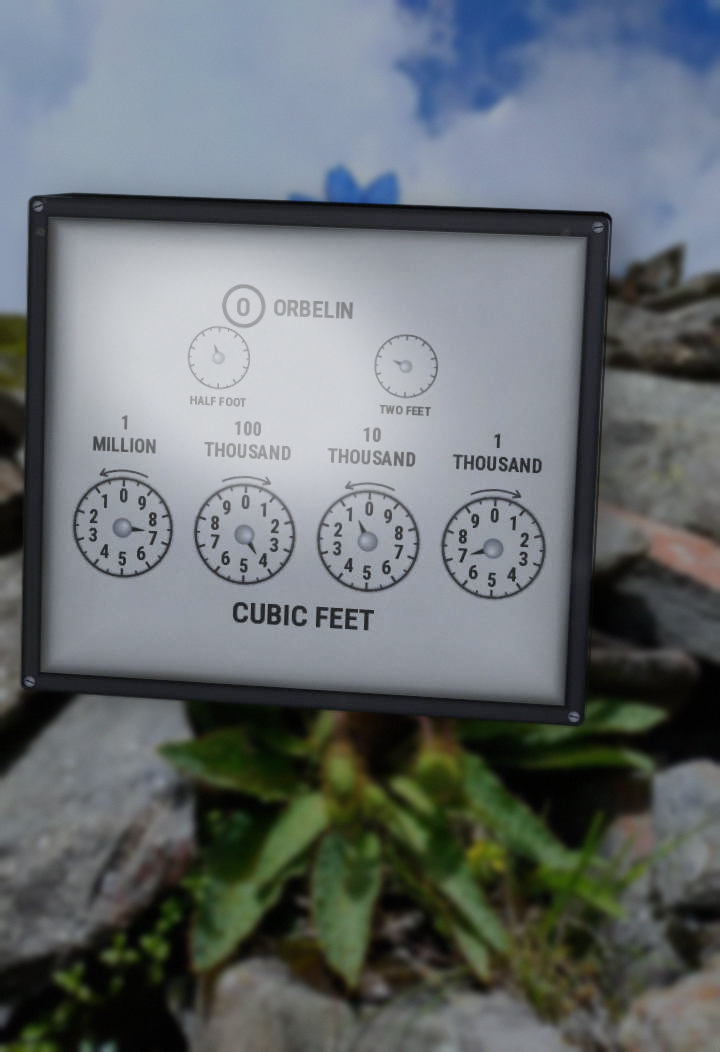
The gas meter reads 740700 ft³
